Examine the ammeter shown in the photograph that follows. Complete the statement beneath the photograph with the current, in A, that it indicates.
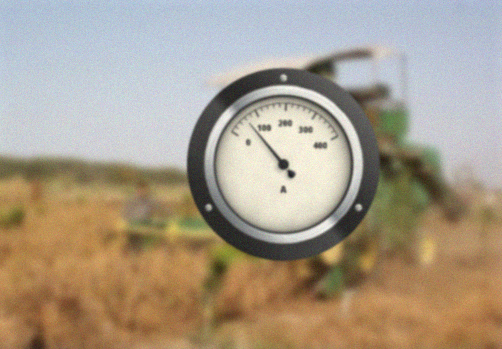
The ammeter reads 60 A
